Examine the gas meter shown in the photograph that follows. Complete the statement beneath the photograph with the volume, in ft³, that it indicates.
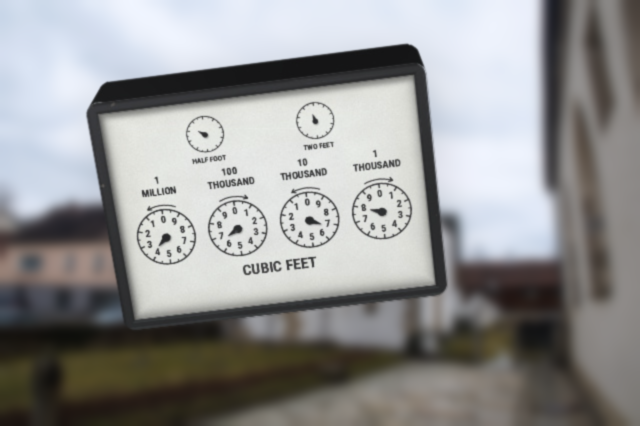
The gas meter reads 366800 ft³
